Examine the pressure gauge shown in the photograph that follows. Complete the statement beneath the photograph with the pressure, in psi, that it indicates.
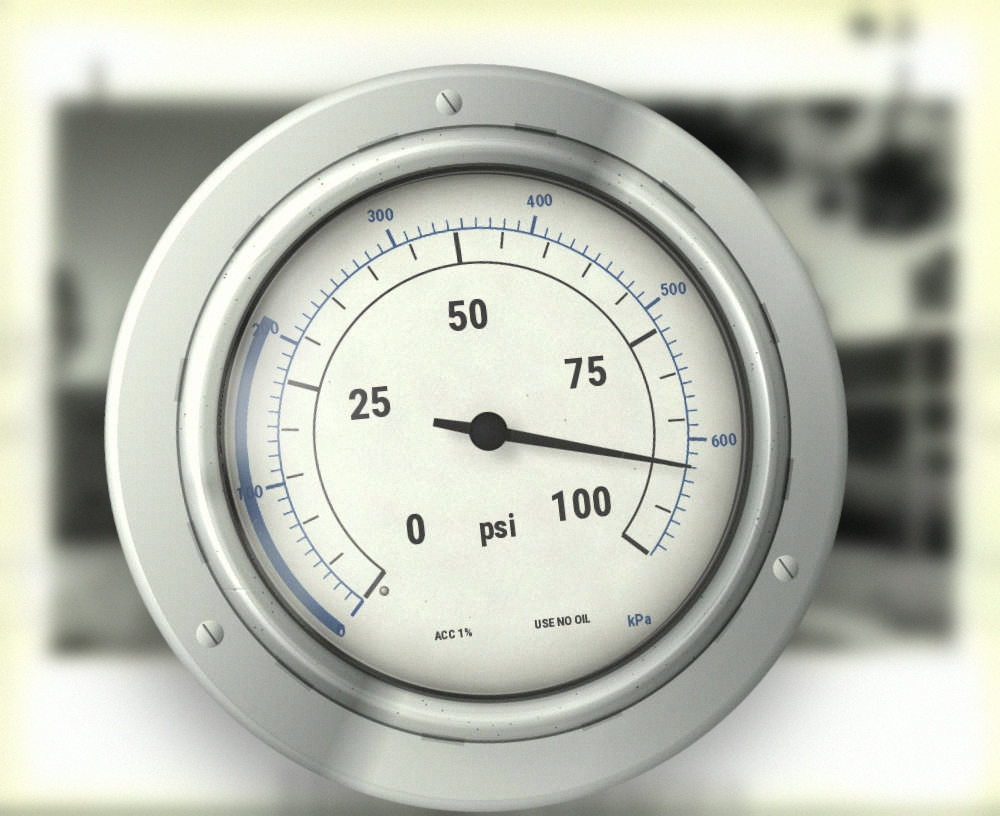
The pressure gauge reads 90 psi
